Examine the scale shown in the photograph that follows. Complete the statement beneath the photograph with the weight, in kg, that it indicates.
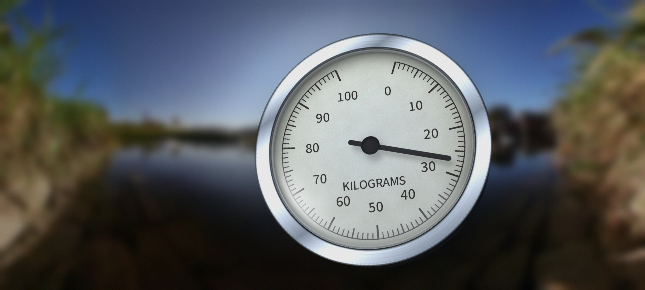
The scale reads 27 kg
